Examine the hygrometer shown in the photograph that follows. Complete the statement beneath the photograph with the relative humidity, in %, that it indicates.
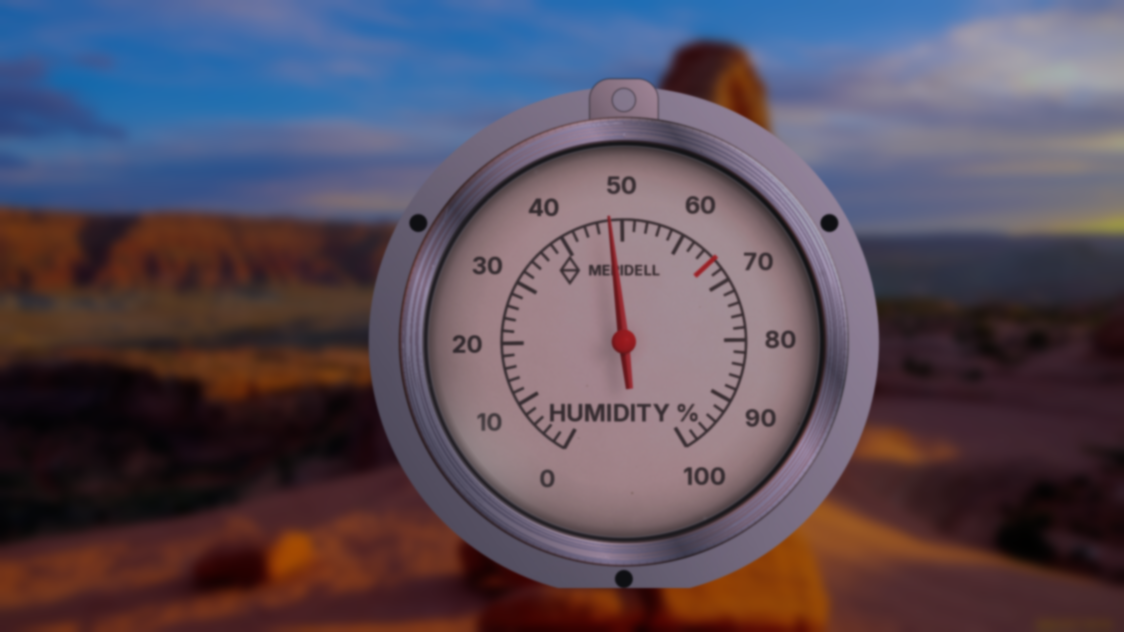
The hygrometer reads 48 %
